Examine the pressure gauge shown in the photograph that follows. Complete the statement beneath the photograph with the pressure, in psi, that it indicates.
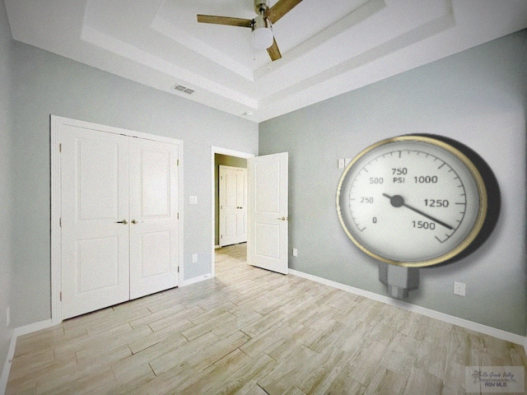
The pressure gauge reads 1400 psi
